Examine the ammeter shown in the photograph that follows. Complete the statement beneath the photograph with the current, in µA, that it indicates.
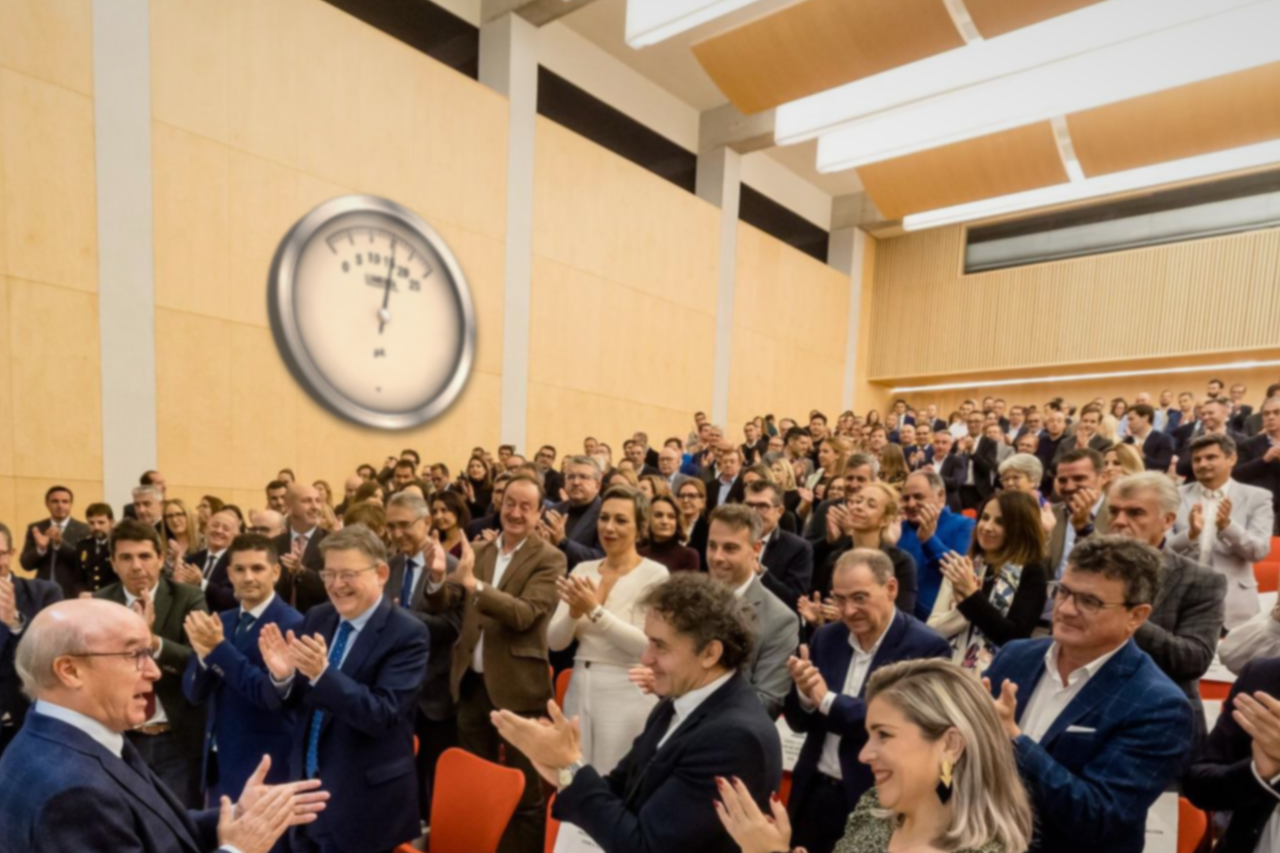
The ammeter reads 15 µA
